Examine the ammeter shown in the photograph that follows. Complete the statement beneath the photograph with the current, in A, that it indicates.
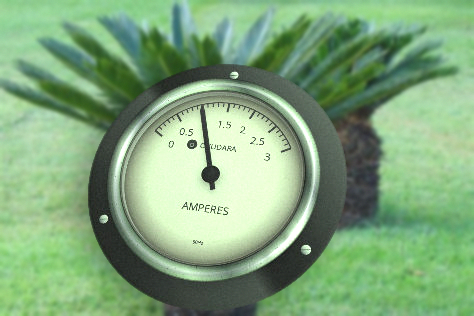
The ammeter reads 1 A
